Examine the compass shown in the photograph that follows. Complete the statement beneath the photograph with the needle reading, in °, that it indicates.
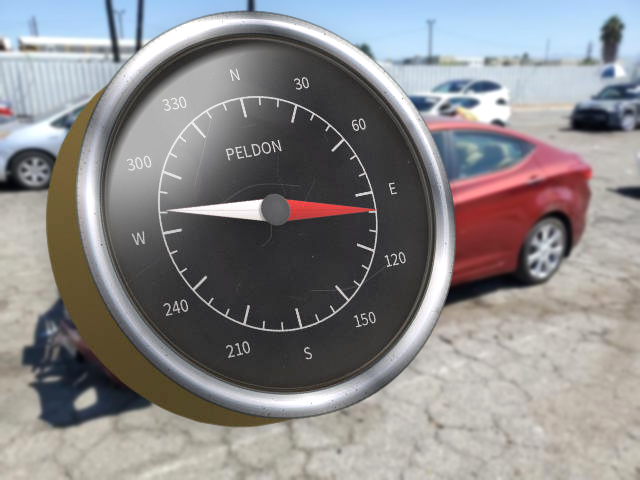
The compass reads 100 °
